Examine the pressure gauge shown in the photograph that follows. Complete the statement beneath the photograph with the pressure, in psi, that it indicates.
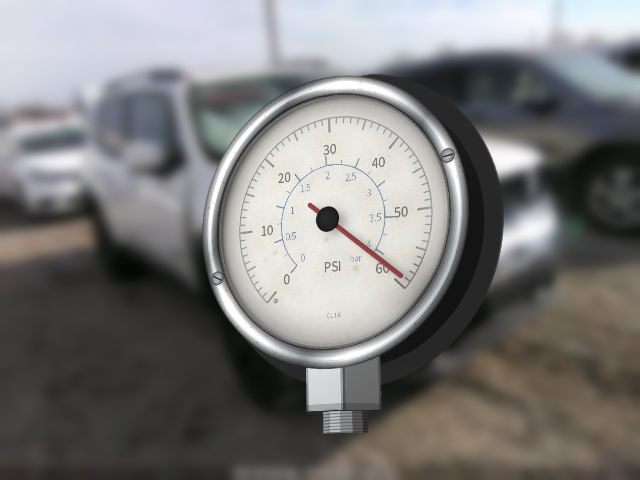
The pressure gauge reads 59 psi
